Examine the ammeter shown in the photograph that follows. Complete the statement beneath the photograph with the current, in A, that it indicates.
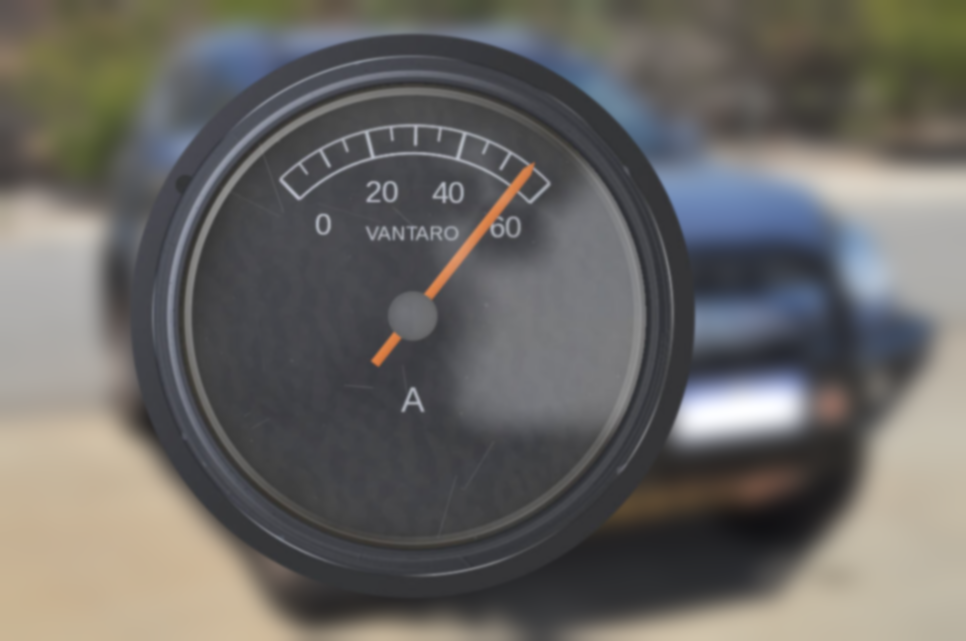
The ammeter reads 55 A
